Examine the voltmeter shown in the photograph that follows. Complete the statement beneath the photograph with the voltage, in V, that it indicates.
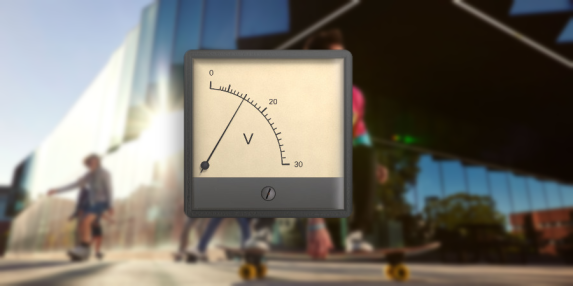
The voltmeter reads 15 V
